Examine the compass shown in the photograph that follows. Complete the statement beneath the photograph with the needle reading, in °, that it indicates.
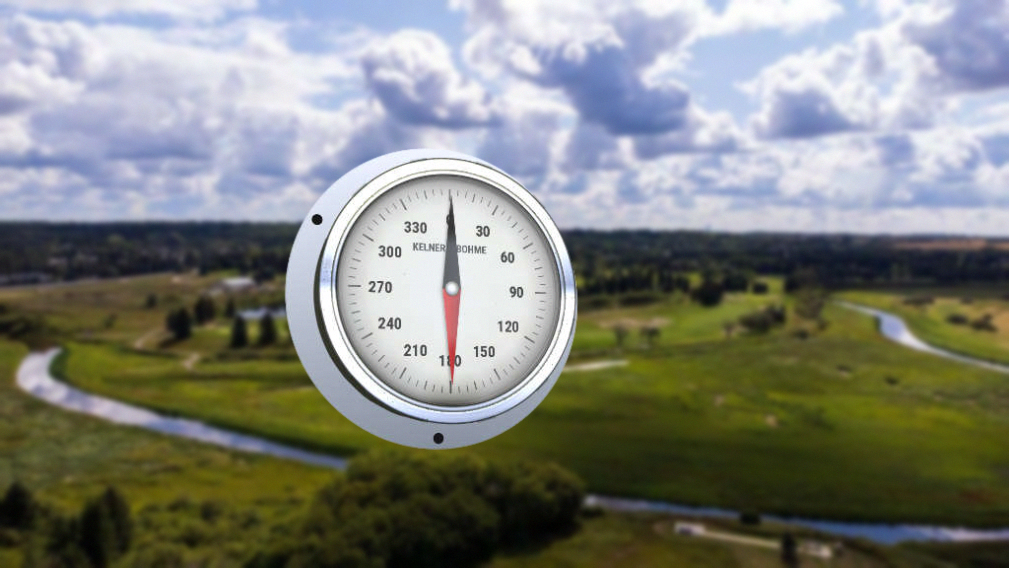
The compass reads 180 °
